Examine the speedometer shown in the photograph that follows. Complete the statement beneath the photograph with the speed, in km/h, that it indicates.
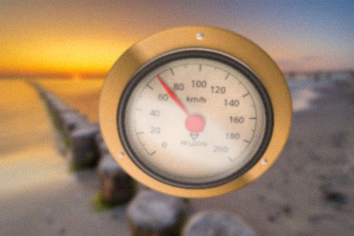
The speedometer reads 70 km/h
